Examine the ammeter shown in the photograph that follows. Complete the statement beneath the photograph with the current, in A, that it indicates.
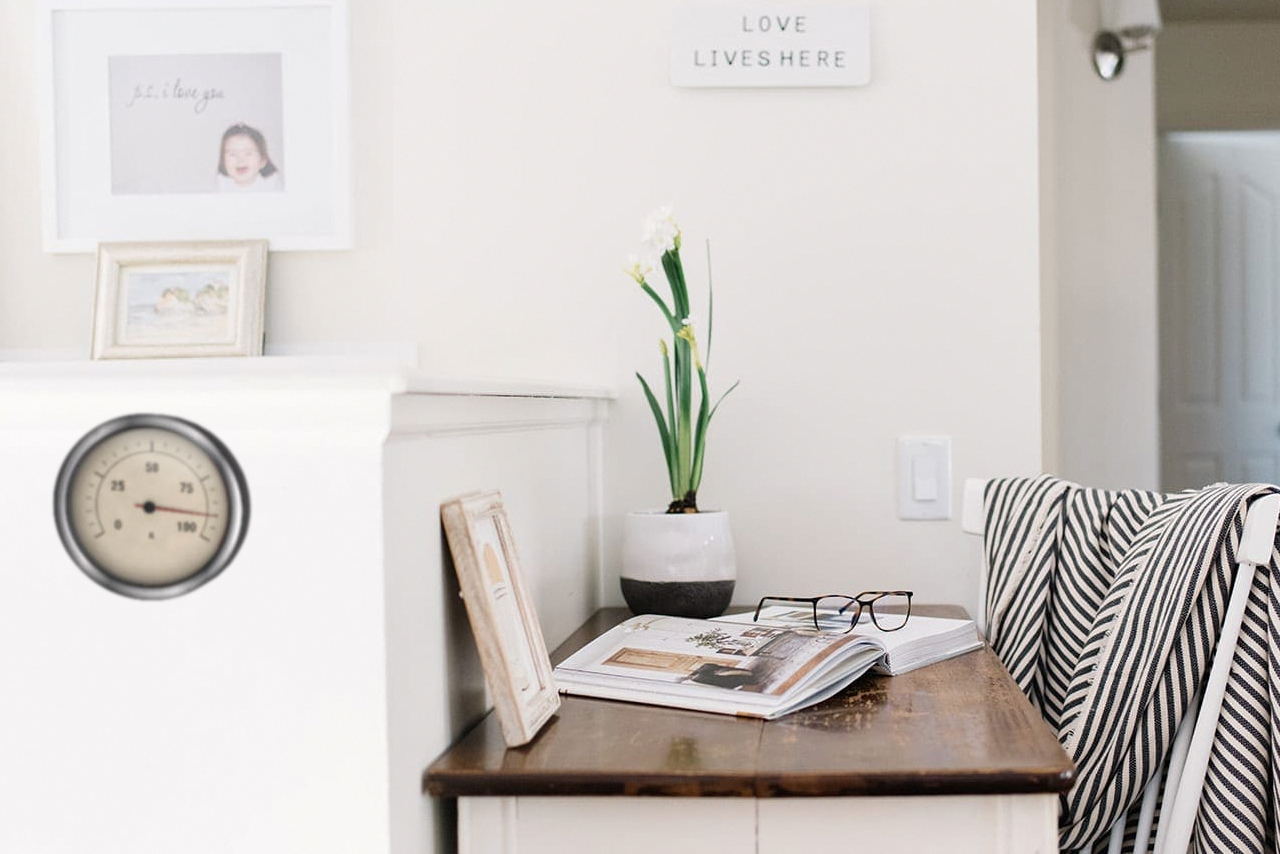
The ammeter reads 90 A
